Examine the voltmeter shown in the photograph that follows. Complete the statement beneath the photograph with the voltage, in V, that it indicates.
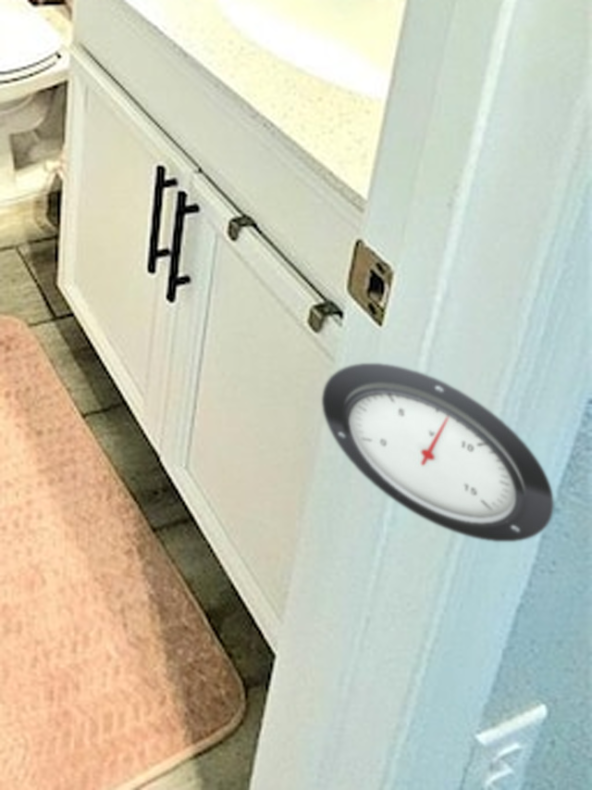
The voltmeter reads 8 V
